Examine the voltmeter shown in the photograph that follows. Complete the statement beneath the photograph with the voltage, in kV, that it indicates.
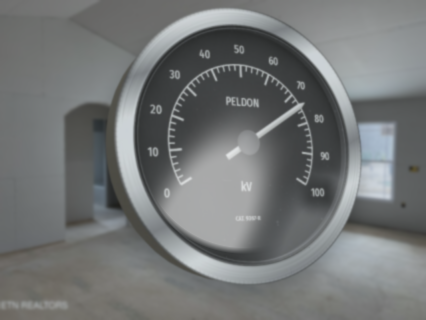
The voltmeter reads 74 kV
